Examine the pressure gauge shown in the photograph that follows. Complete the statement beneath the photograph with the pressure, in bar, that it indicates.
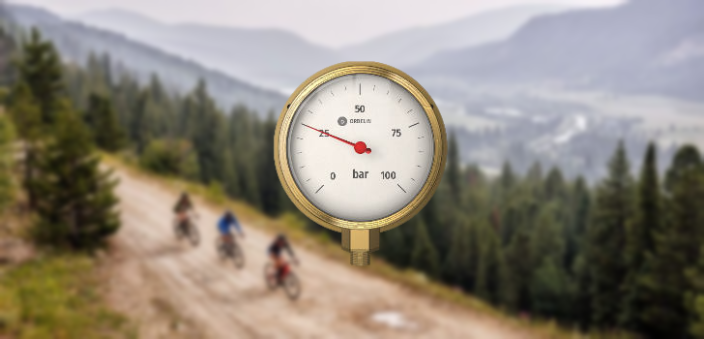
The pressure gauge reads 25 bar
